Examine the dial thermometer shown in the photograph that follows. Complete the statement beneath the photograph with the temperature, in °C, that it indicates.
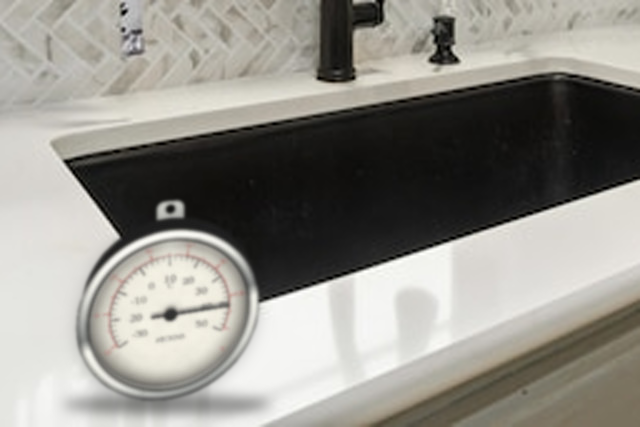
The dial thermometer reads 40 °C
